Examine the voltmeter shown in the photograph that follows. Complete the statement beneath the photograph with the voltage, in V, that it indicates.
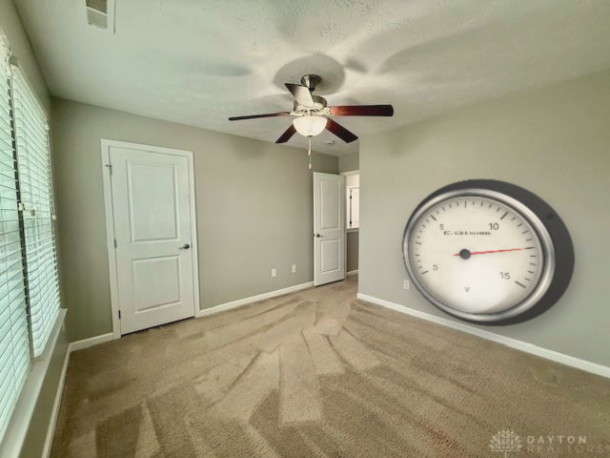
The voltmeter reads 12.5 V
